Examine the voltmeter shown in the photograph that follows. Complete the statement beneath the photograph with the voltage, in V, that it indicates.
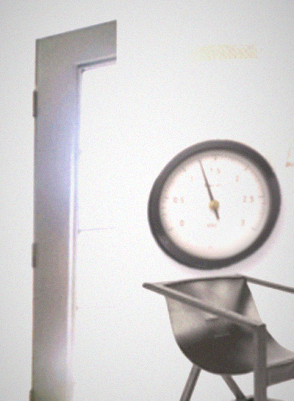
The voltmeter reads 1.25 V
